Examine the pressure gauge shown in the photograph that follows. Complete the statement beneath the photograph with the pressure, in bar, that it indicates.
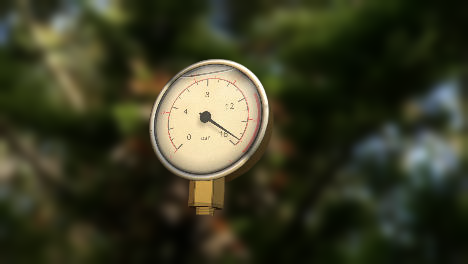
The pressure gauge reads 15.5 bar
